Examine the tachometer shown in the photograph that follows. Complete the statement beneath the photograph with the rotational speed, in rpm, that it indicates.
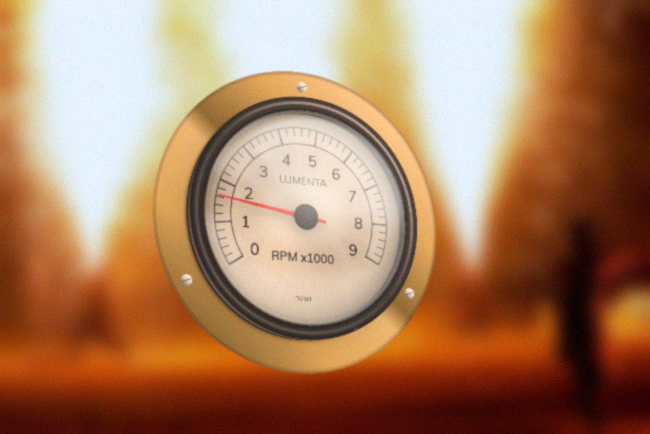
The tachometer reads 1600 rpm
